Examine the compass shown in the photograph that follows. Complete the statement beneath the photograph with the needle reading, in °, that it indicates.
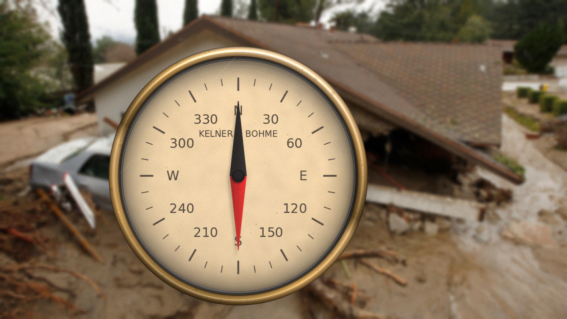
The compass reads 180 °
